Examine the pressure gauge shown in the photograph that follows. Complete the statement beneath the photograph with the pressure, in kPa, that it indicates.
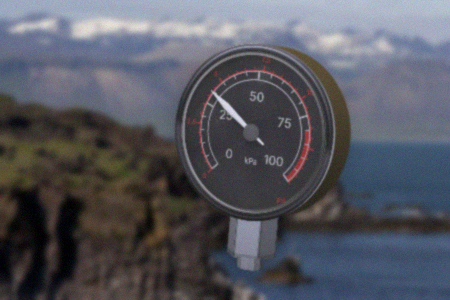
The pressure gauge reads 30 kPa
